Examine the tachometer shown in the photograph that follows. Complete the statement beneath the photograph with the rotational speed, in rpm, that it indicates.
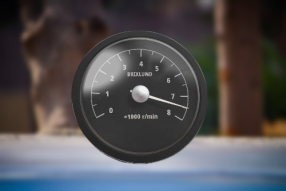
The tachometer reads 7500 rpm
